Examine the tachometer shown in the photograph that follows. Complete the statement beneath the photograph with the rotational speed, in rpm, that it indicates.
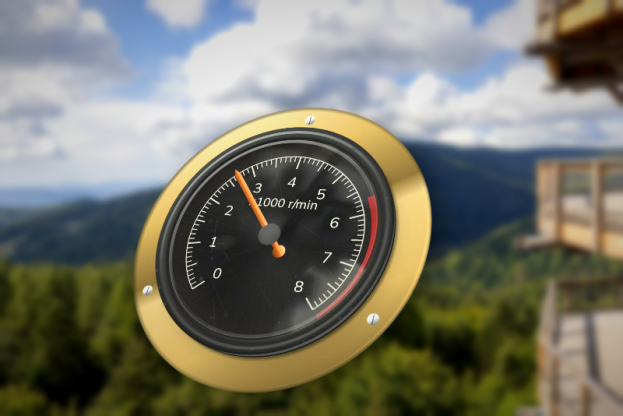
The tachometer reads 2700 rpm
